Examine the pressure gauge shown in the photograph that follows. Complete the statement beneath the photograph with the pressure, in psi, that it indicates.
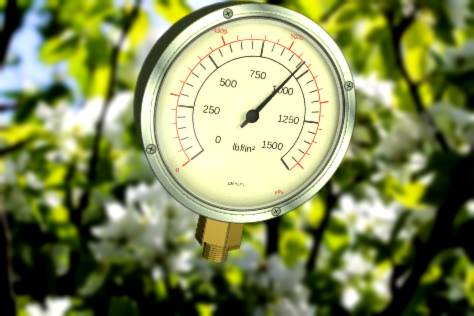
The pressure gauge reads 950 psi
